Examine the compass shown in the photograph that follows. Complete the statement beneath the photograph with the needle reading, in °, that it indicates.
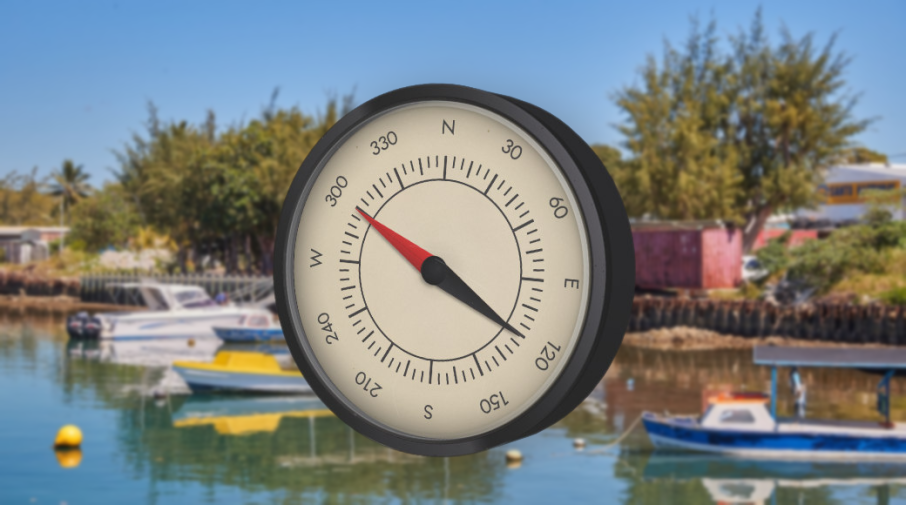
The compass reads 300 °
